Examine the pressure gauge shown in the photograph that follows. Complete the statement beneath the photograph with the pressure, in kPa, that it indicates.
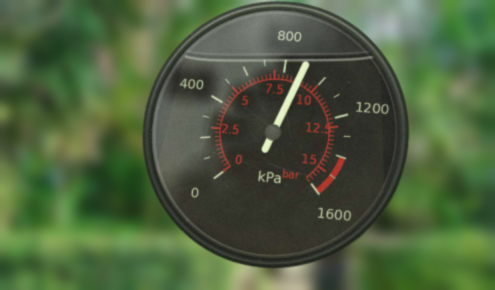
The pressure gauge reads 900 kPa
